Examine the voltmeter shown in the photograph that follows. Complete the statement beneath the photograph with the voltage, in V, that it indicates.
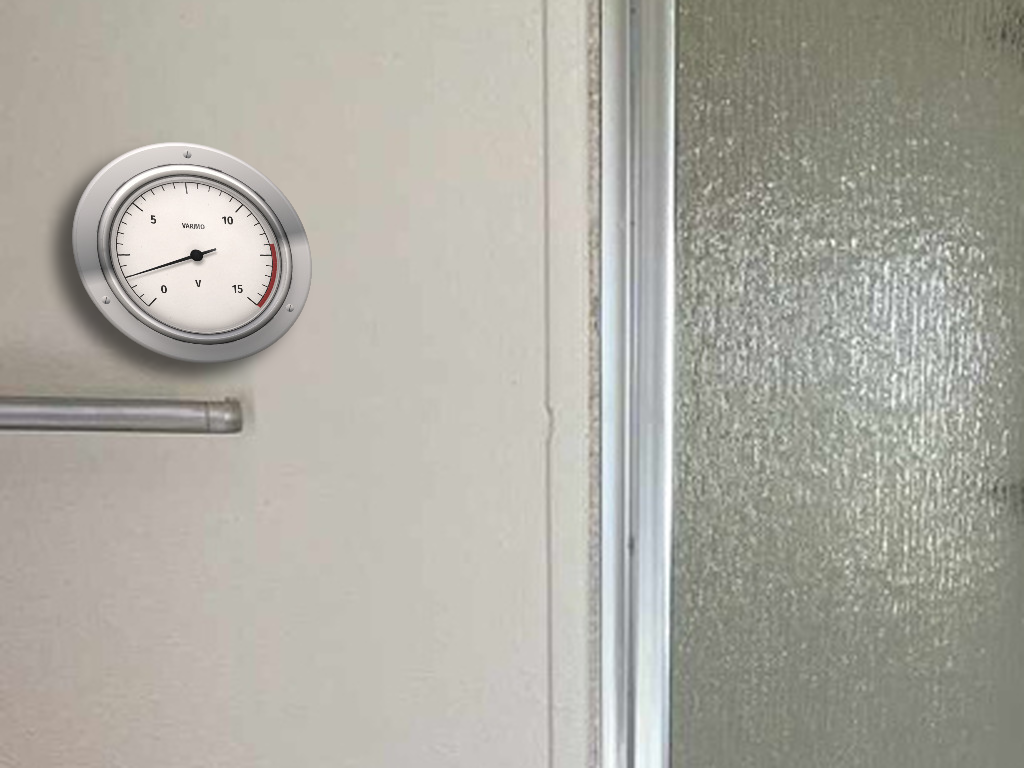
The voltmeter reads 1.5 V
